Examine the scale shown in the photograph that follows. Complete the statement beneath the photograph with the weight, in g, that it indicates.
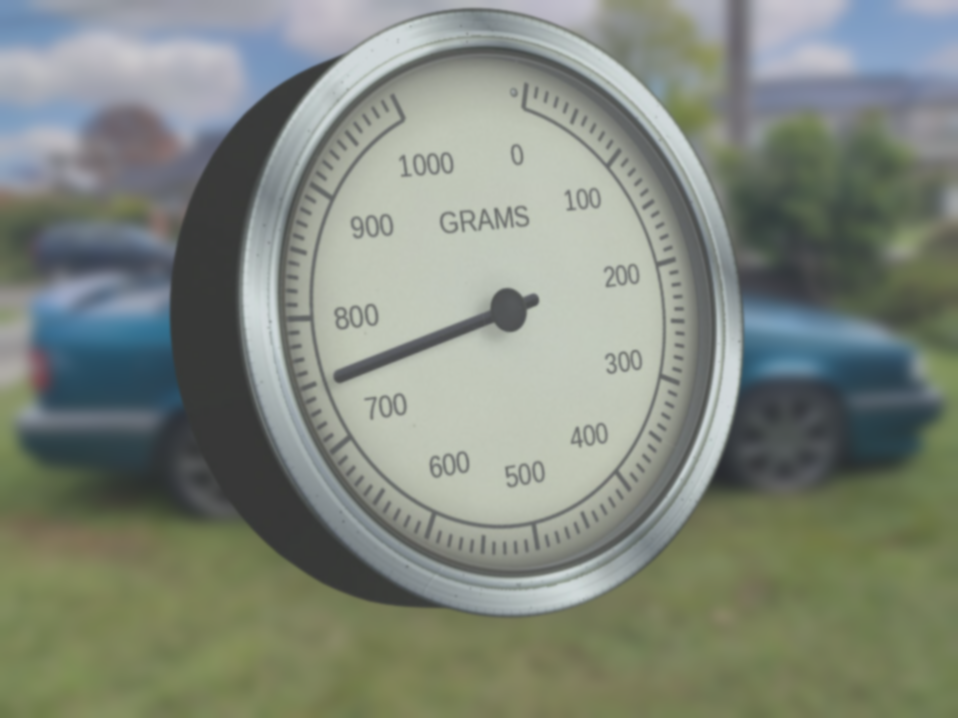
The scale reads 750 g
